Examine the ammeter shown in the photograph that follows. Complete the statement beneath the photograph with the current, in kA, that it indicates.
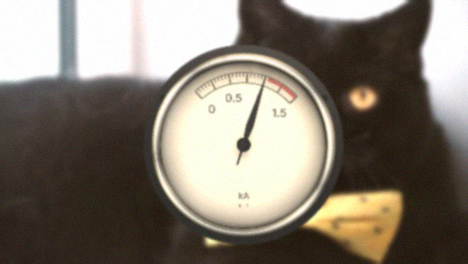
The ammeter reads 1 kA
